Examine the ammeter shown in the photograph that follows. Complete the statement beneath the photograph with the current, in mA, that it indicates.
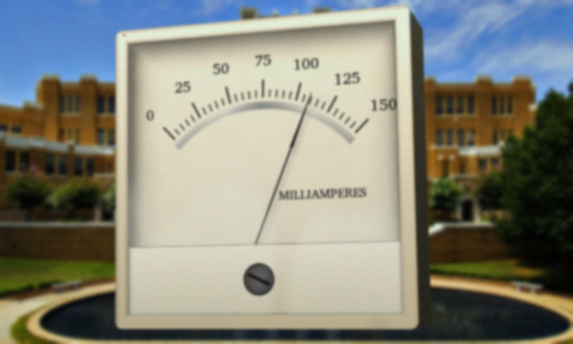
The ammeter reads 110 mA
